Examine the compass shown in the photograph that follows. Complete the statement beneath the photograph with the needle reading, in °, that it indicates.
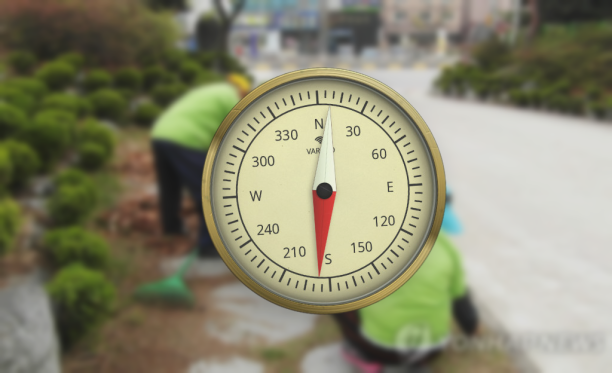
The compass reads 187.5 °
